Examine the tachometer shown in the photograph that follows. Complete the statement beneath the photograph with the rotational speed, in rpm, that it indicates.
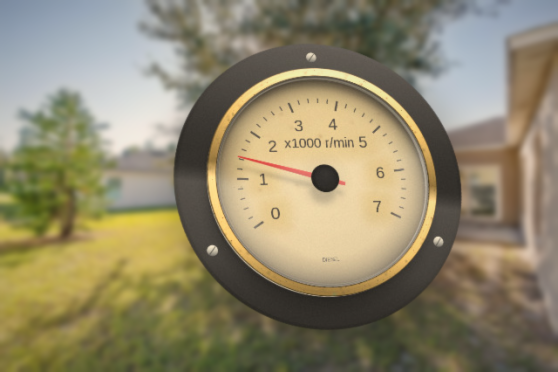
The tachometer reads 1400 rpm
